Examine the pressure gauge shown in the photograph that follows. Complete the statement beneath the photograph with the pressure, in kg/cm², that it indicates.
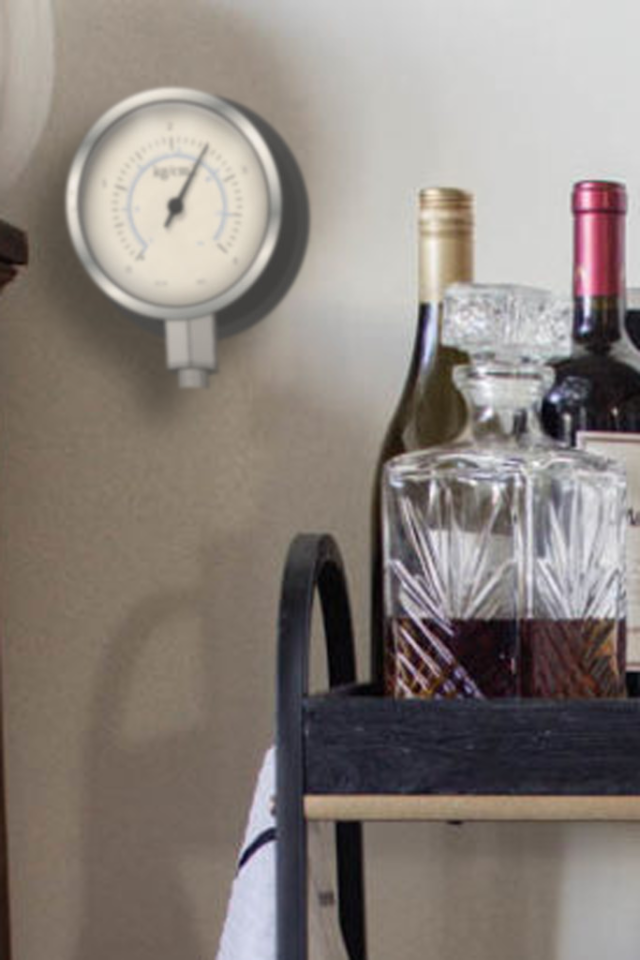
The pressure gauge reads 2.5 kg/cm²
